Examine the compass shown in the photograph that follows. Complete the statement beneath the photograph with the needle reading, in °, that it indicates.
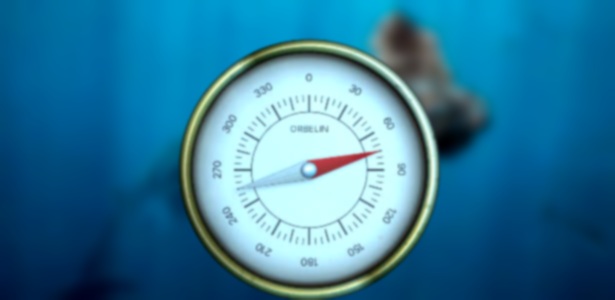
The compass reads 75 °
